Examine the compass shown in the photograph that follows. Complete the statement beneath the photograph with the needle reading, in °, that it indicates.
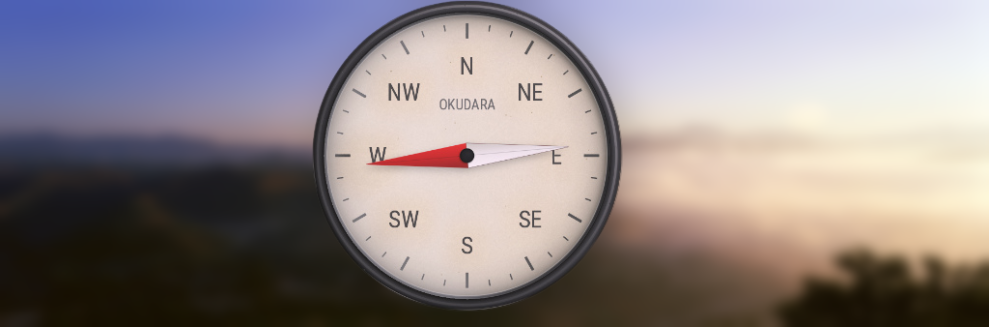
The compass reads 265 °
